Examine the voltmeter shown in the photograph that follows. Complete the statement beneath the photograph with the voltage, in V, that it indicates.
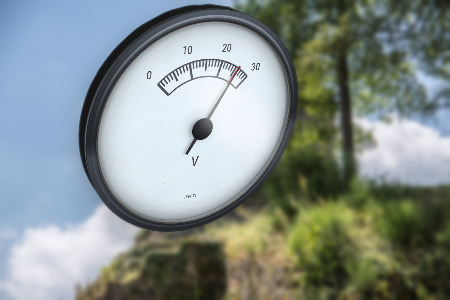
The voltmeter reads 25 V
